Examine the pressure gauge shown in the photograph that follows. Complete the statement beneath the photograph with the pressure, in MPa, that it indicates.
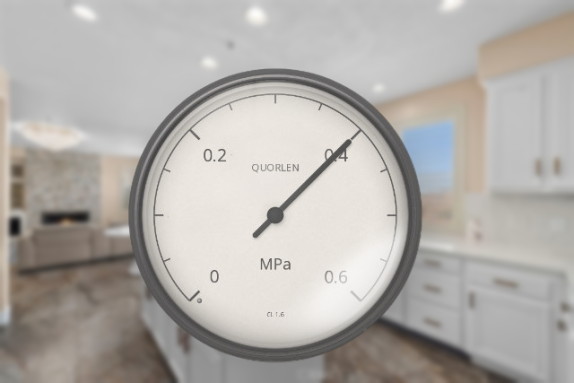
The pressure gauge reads 0.4 MPa
